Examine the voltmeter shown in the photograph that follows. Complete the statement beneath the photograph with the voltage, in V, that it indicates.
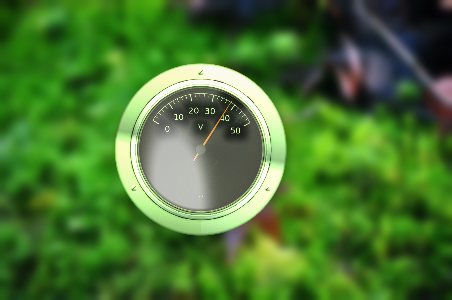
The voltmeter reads 38 V
